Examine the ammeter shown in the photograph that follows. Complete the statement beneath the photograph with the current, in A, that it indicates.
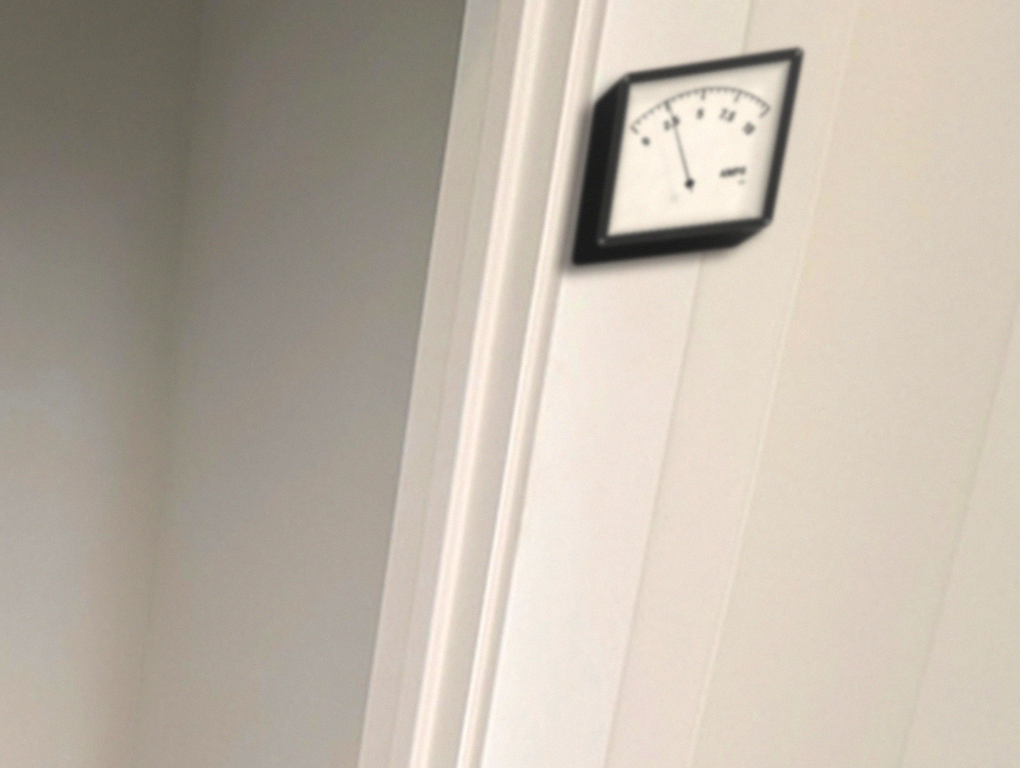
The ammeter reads 2.5 A
